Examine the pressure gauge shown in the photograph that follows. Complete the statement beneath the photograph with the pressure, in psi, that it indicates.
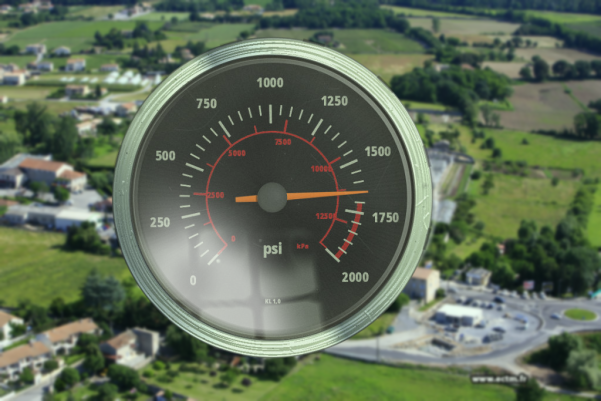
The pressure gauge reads 1650 psi
